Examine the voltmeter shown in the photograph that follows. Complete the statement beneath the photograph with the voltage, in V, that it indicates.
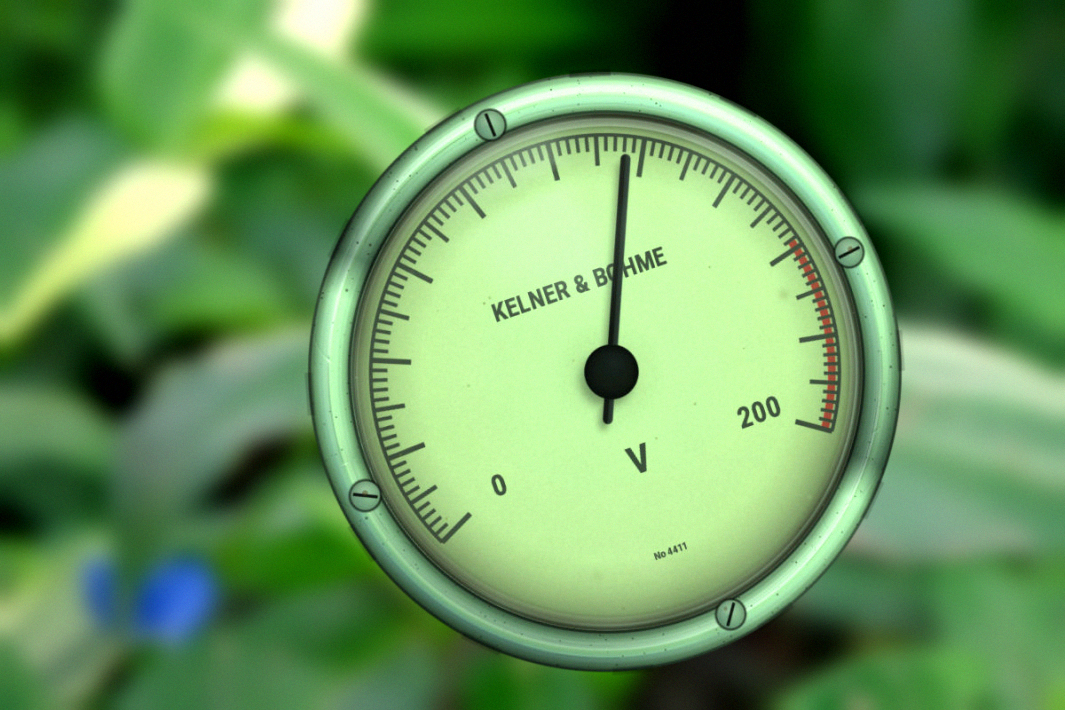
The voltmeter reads 116 V
